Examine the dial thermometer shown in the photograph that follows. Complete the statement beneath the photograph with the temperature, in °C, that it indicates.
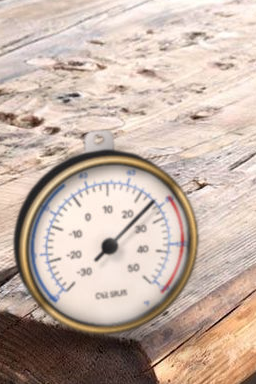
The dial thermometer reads 24 °C
